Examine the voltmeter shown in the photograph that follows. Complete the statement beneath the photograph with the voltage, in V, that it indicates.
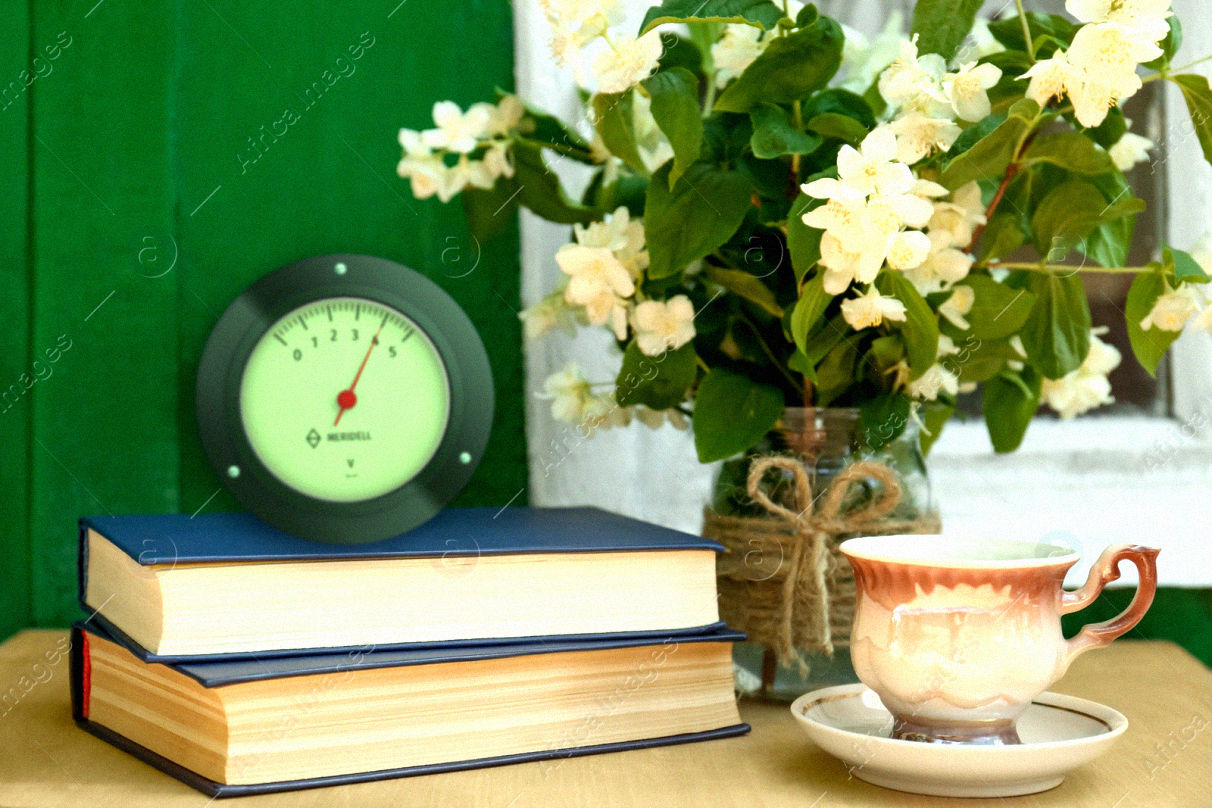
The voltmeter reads 4 V
